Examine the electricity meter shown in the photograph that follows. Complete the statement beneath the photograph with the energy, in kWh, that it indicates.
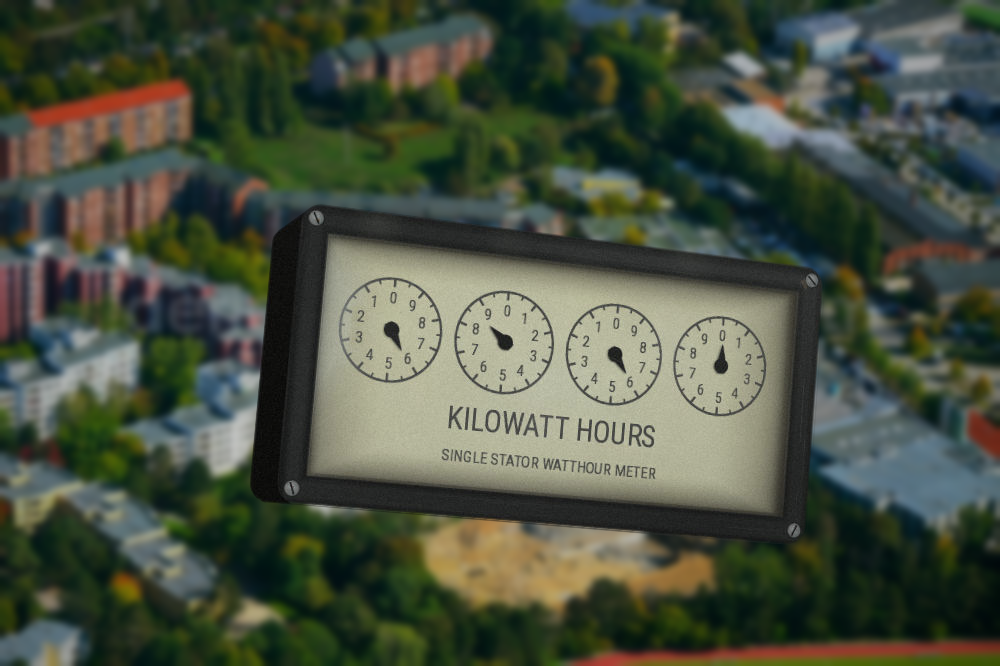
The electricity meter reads 5860 kWh
